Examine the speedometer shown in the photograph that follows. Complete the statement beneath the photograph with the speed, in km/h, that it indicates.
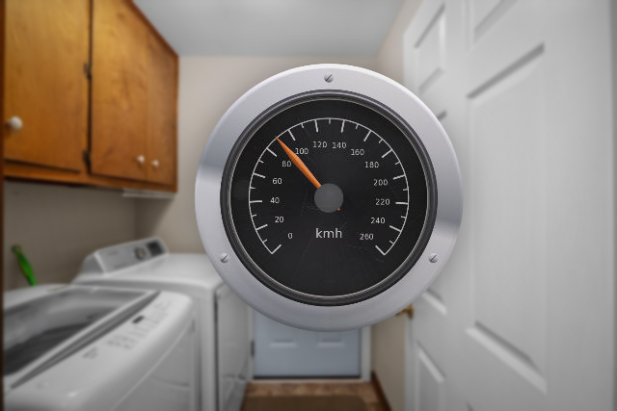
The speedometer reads 90 km/h
